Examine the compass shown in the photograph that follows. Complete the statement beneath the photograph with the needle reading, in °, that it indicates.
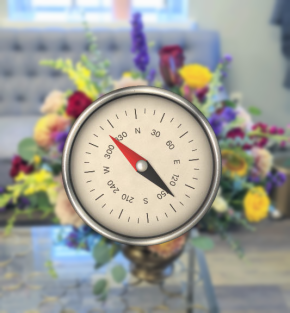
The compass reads 320 °
